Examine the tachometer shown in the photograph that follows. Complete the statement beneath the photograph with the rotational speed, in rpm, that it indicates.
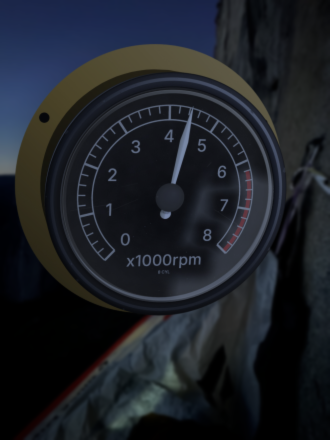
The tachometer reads 4400 rpm
